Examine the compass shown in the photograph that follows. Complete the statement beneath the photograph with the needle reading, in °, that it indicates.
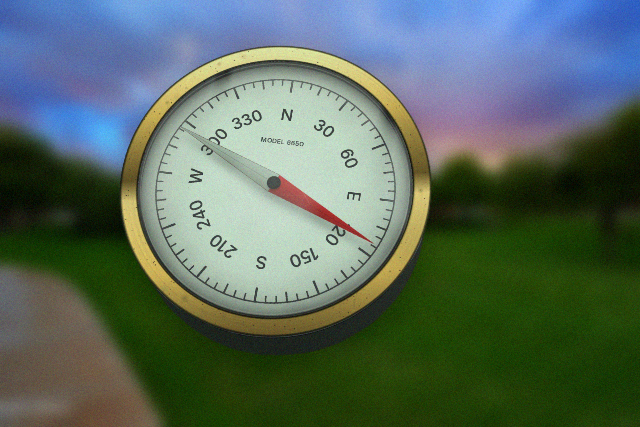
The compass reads 115 °
